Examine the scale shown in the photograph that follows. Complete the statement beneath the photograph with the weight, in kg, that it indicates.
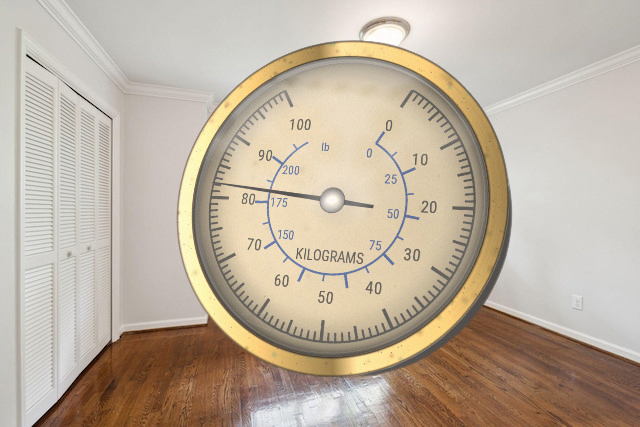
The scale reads 82 kg
